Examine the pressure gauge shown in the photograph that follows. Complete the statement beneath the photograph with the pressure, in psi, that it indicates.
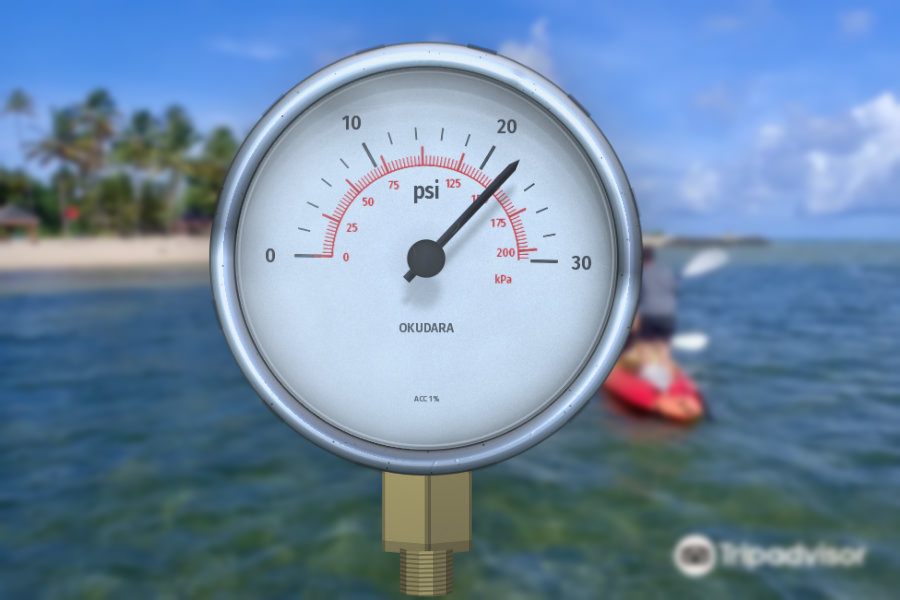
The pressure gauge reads 22 psi
